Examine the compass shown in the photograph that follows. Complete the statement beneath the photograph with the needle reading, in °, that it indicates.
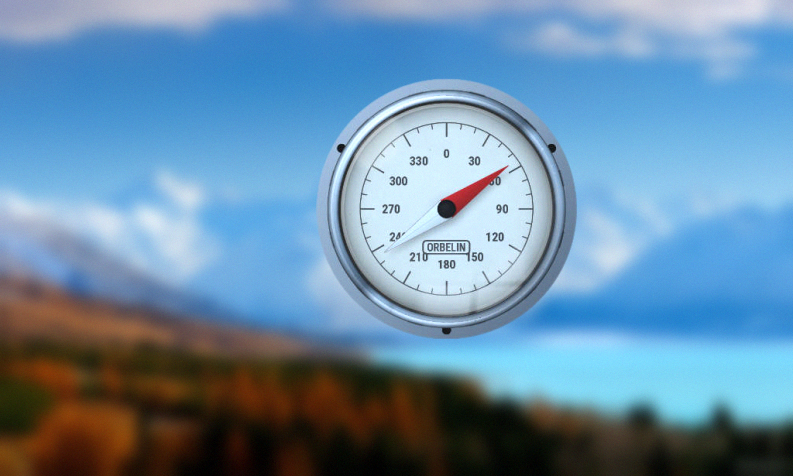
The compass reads 55 °
